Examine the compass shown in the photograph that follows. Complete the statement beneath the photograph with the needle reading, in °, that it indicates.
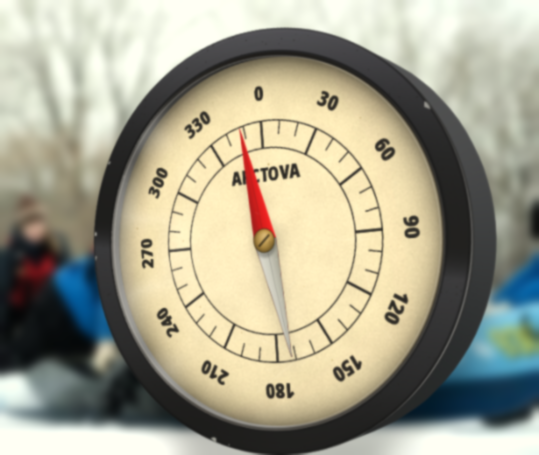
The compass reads 350 °
